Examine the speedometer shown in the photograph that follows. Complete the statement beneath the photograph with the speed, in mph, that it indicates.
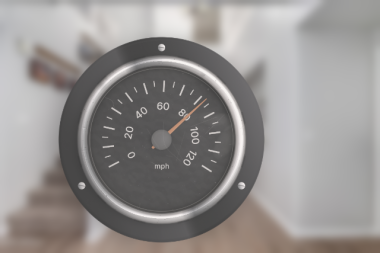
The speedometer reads 82.5 mph
